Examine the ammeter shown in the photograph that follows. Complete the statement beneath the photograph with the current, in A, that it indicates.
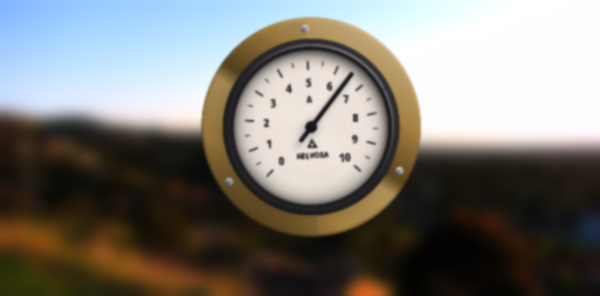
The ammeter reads 6.5 A
